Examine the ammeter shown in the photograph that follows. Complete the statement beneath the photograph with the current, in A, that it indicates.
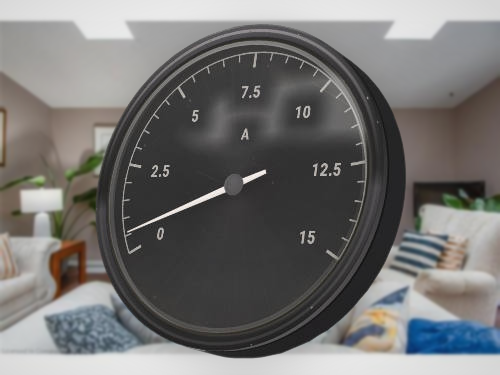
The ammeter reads 0.5 A
